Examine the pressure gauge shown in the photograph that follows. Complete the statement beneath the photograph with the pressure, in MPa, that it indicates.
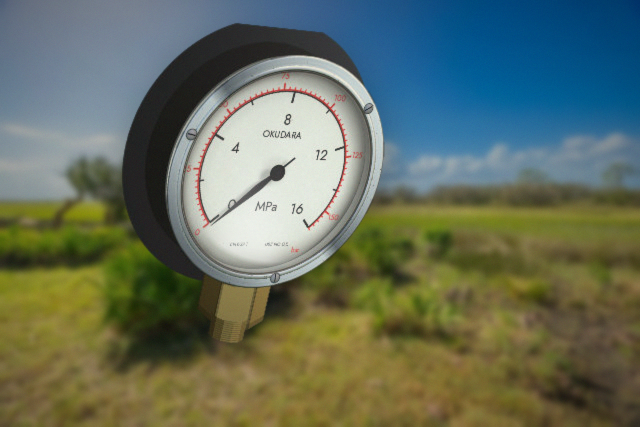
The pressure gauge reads 0 MPa
